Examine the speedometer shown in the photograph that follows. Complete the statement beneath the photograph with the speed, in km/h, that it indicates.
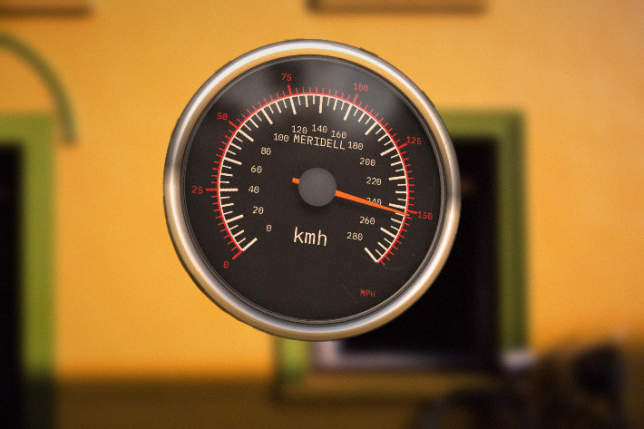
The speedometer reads 245 km/h
